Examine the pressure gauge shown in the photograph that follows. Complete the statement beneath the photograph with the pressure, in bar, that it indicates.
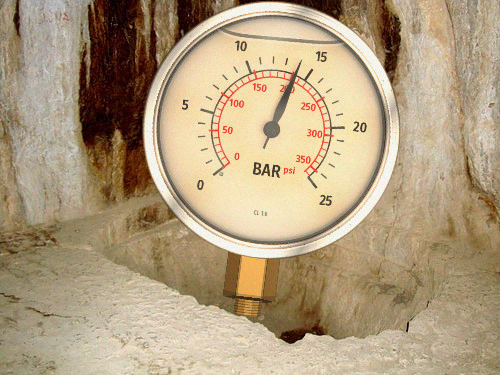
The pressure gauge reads 14 bar
